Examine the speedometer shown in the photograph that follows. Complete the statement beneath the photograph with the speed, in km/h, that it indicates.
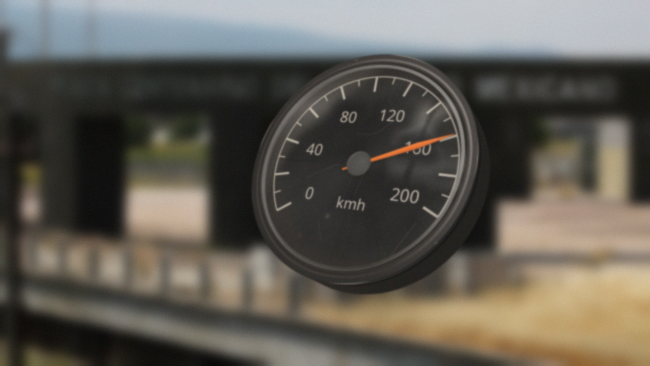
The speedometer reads 160 km/h
